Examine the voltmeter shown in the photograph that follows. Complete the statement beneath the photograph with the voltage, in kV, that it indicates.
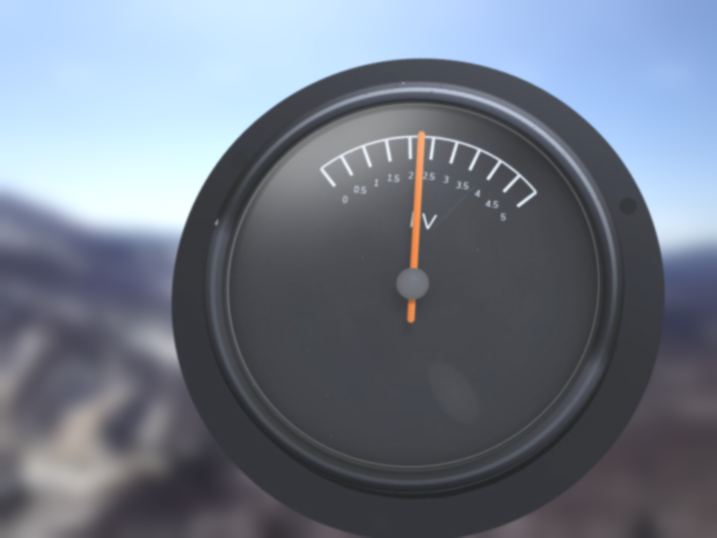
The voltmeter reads 2.25 kV
